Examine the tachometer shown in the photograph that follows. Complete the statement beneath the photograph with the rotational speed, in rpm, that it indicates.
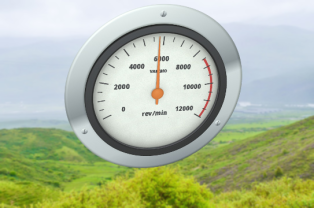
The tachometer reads 5750 rpm
